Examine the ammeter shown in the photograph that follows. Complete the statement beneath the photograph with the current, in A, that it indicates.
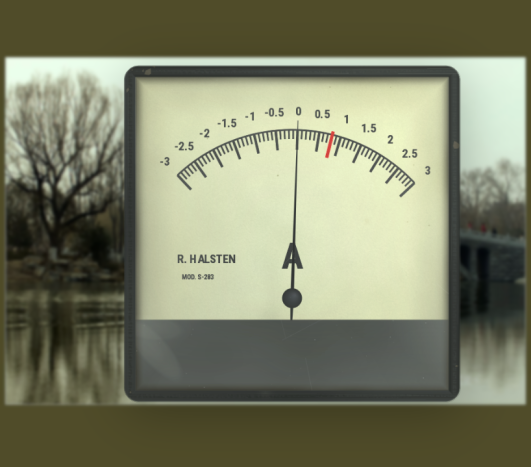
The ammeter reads 0 A
